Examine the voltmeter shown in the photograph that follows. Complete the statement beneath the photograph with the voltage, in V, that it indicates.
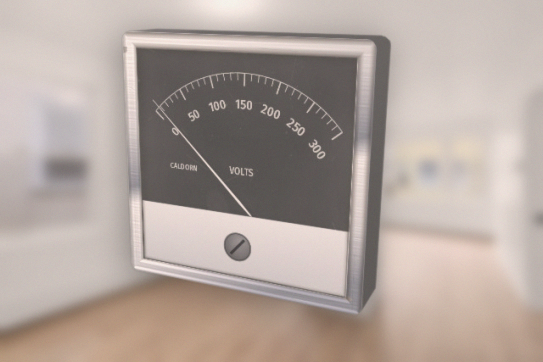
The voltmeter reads 10 V
